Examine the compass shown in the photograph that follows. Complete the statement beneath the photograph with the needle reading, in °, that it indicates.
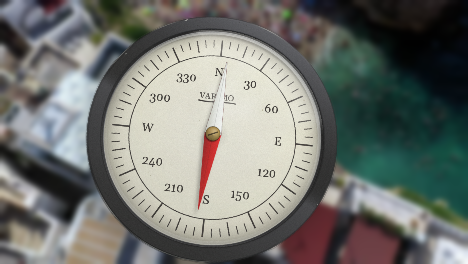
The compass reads 185 °
